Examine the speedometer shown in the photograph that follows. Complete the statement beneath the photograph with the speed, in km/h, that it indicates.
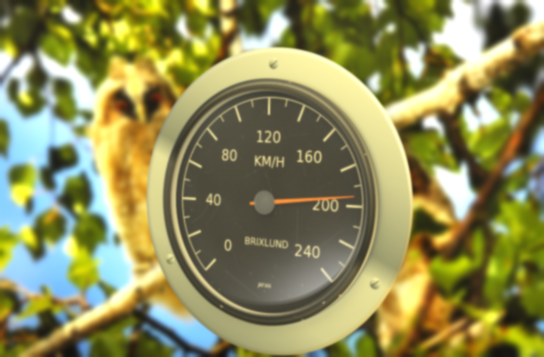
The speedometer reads 195 km/h
